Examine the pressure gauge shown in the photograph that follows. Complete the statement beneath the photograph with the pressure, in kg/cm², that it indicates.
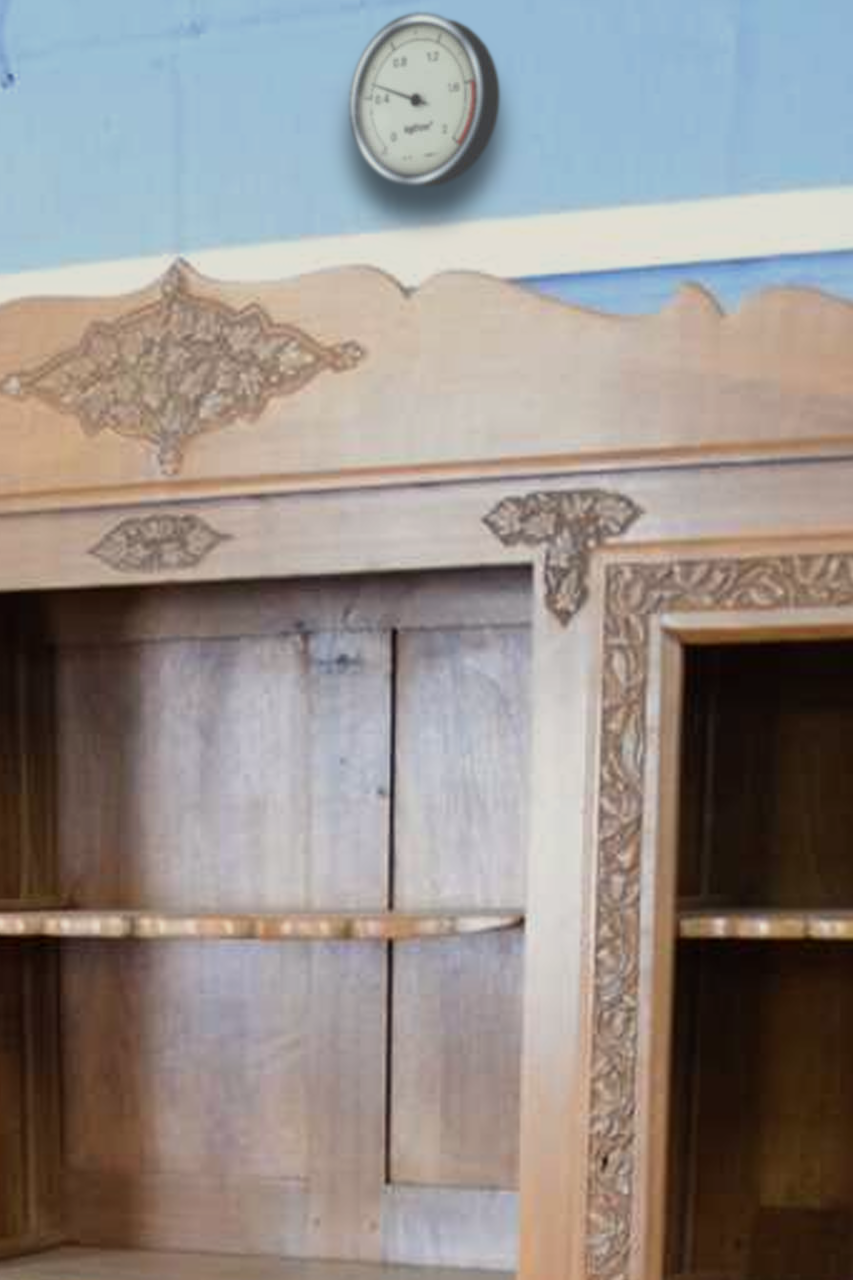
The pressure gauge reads 0.5 kg/cm²
